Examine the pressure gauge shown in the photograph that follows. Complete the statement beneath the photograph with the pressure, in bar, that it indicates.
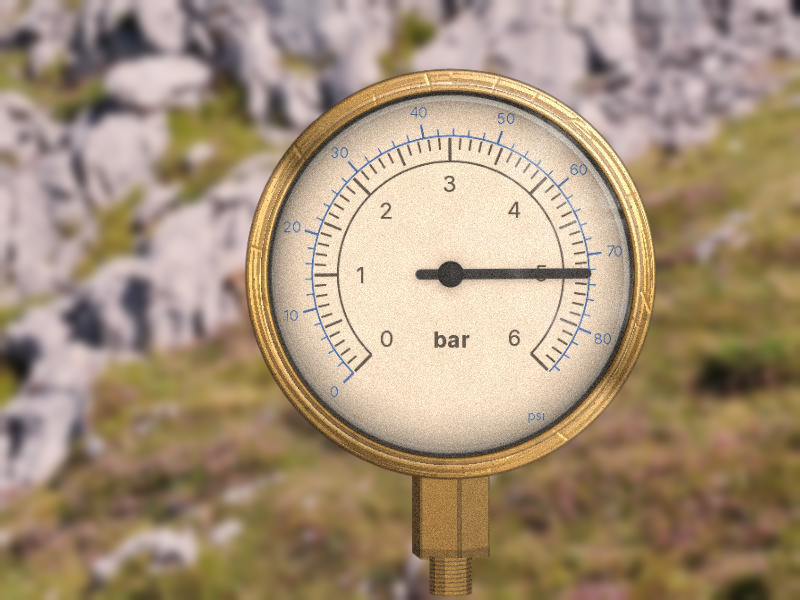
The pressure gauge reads 5 bar
